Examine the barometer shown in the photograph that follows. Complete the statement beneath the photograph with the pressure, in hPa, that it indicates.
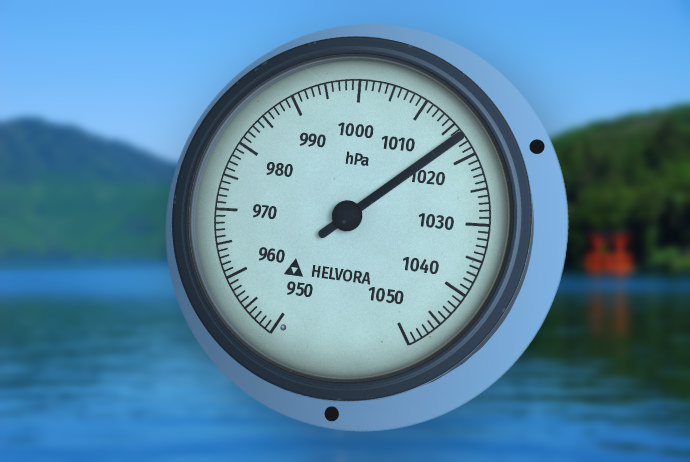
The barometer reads 1017 hPa
